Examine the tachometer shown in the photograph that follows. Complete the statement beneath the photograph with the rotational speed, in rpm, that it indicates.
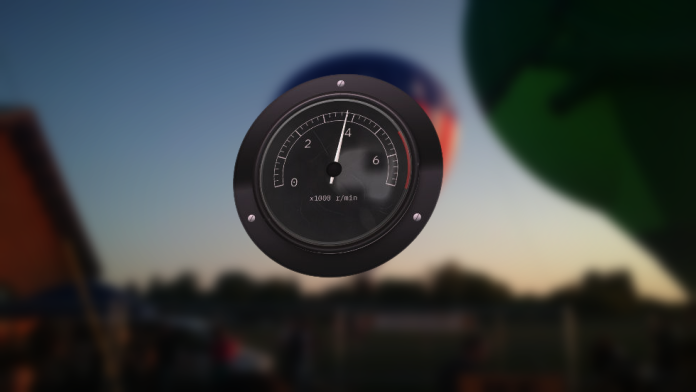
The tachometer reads 3800 rpm
